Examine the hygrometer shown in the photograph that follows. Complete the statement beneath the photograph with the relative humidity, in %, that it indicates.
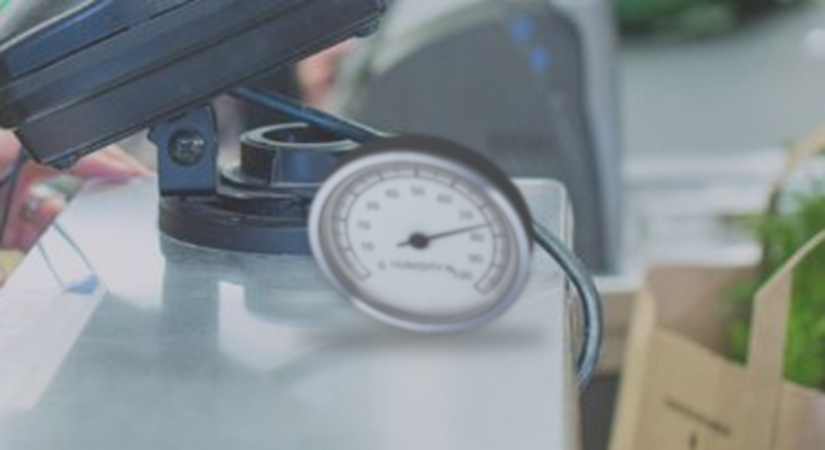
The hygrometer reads 75 %
